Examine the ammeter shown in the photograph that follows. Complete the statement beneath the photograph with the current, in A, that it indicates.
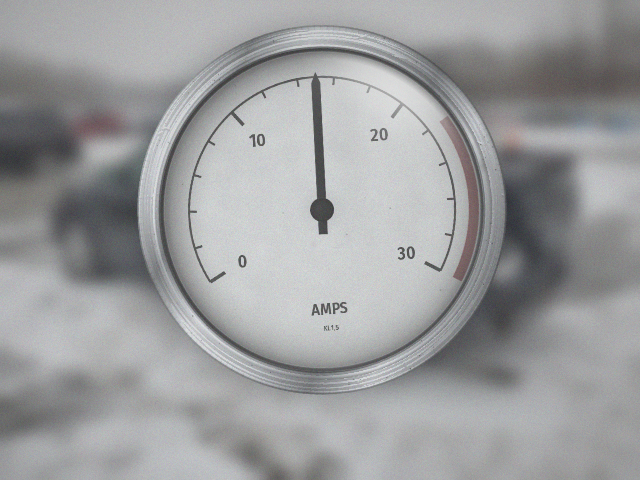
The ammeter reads 15 A
